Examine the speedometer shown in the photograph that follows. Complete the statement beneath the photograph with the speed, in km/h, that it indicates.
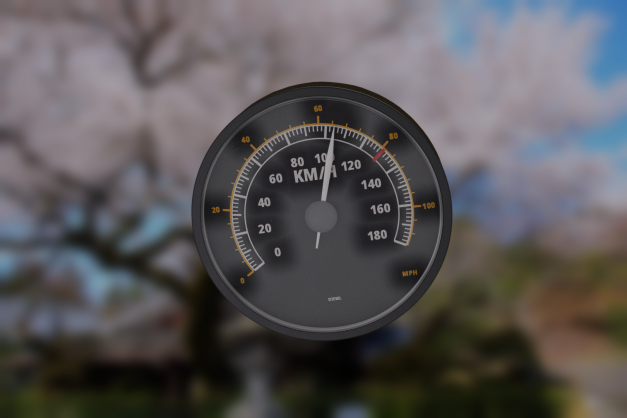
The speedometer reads 104 km/h
